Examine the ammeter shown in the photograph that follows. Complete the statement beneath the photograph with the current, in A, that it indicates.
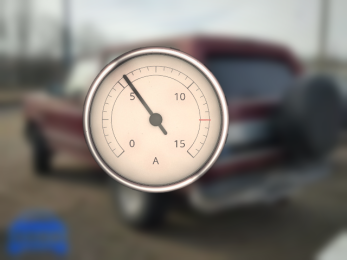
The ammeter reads 5.5 A
